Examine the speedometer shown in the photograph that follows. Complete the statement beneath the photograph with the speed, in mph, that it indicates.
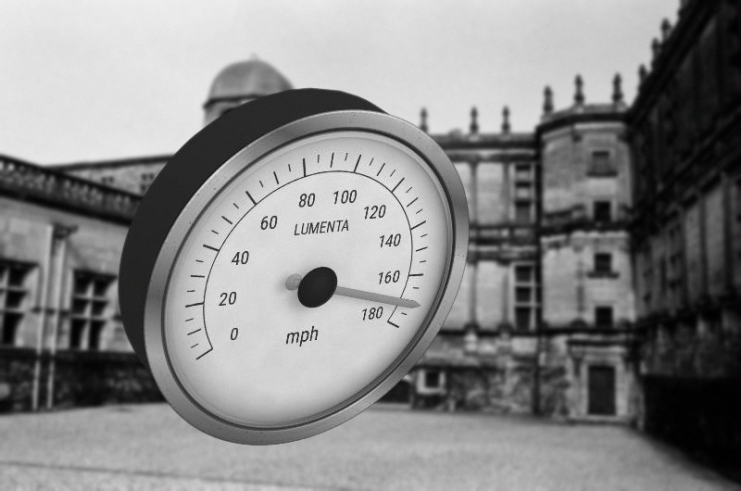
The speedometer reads 170 mph
